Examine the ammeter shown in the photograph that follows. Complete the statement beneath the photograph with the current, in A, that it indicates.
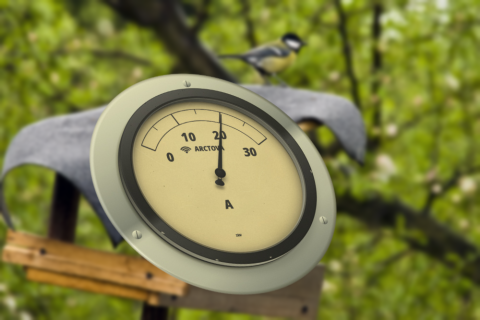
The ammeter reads 20 A
